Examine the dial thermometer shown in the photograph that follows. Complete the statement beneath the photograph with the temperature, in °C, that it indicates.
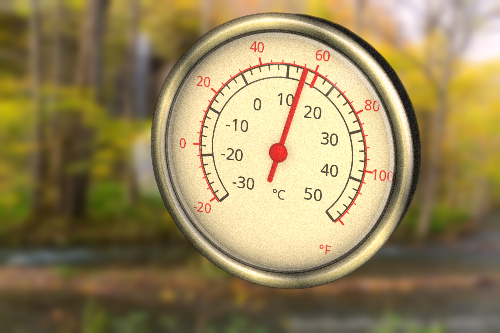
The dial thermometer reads 14 °C
